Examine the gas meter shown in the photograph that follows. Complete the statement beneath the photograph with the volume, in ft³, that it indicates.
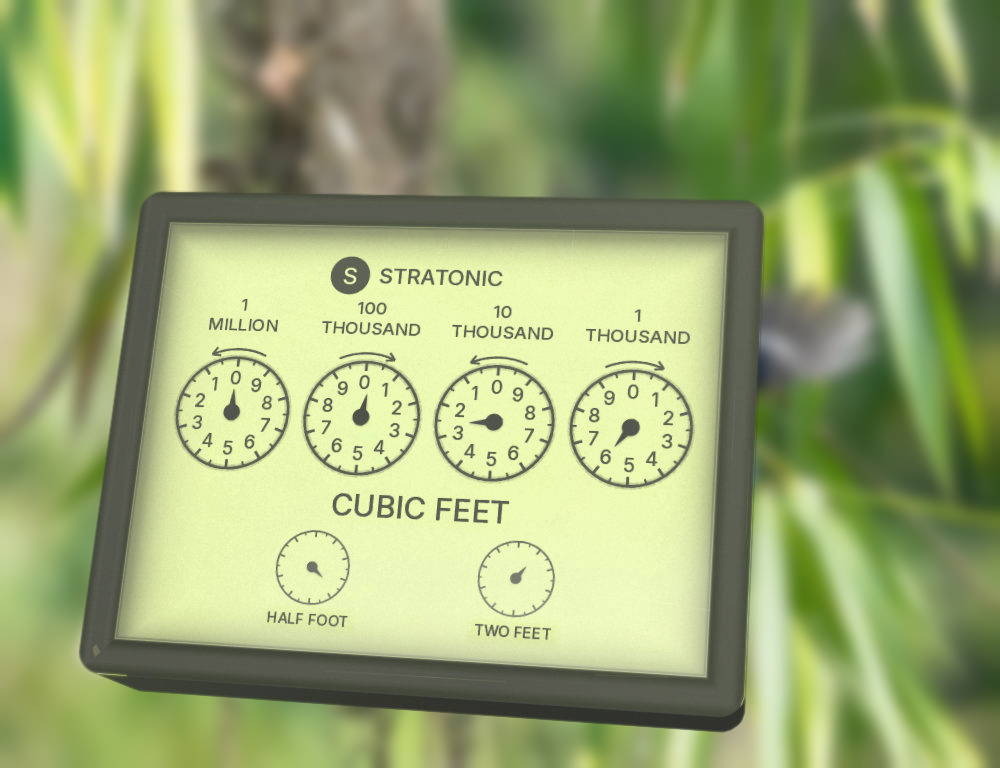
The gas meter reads 2600 ft³
